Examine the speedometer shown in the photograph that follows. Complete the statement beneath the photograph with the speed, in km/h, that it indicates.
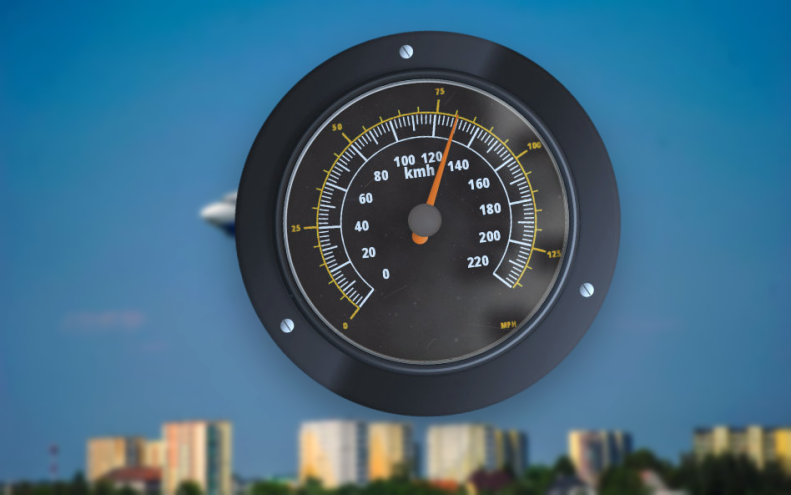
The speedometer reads 130 km/h
